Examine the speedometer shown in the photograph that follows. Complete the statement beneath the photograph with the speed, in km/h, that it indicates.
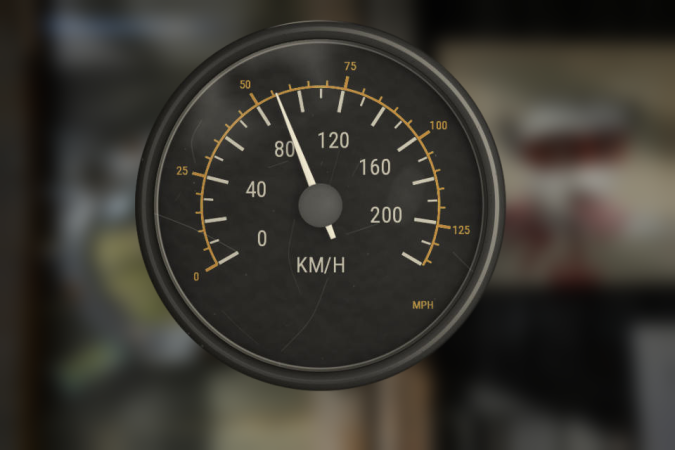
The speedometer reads 90 km/h
